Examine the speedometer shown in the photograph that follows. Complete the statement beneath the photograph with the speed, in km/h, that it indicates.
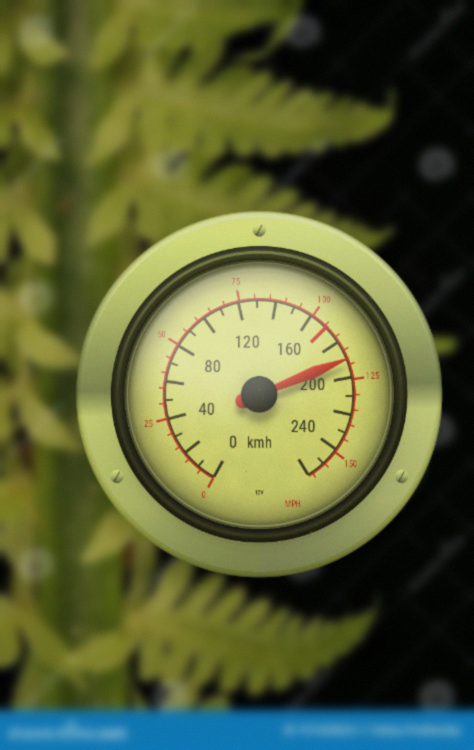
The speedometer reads 190 km/h
